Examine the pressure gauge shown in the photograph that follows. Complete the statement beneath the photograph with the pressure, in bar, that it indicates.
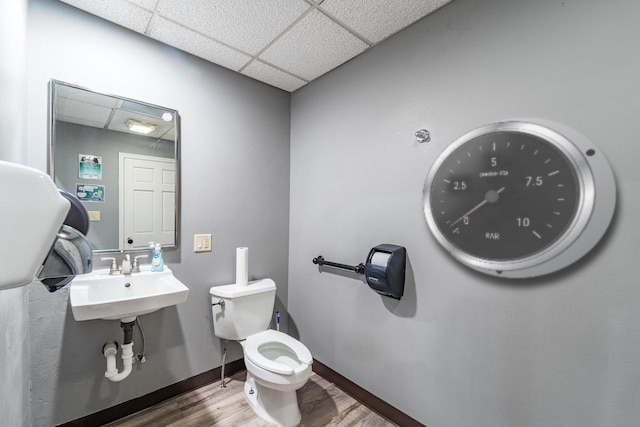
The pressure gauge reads 0.25 bar
